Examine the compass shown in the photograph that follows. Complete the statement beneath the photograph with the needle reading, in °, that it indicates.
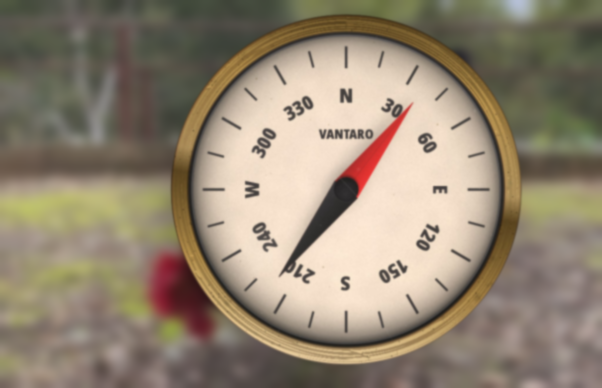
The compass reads 37.5 °
